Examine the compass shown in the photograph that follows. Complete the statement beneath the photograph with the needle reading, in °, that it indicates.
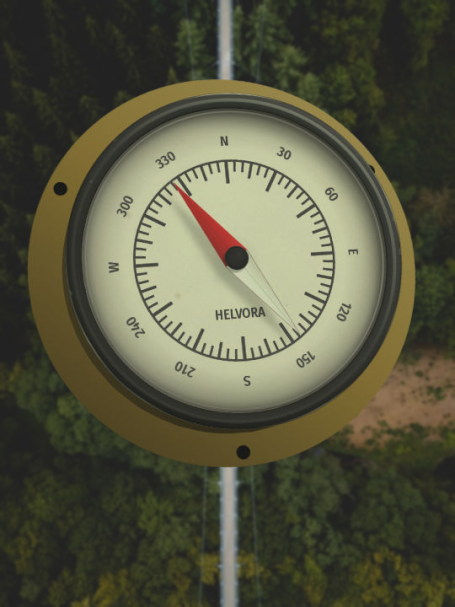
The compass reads 325 °
